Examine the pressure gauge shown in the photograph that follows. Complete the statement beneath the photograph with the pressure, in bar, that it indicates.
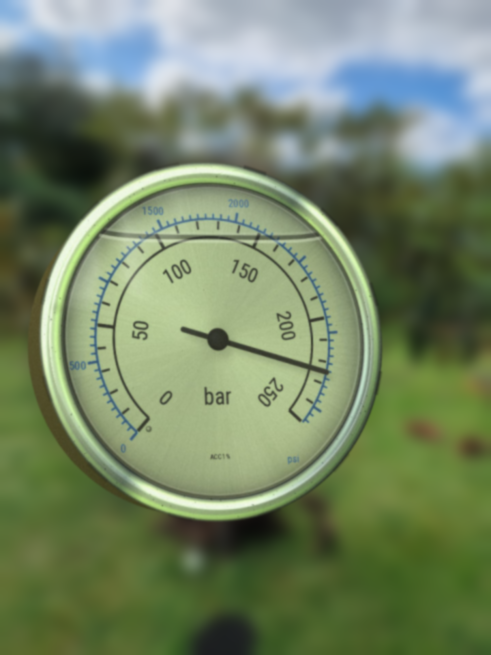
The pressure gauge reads 225 bar
